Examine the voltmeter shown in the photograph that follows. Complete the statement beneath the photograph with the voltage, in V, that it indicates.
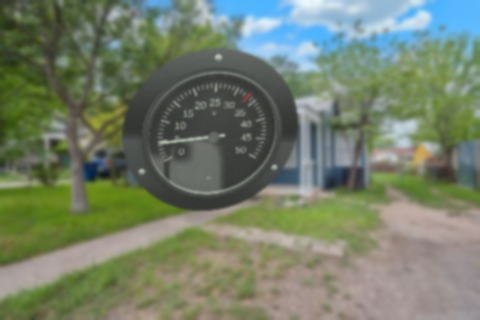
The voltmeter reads 5 V
